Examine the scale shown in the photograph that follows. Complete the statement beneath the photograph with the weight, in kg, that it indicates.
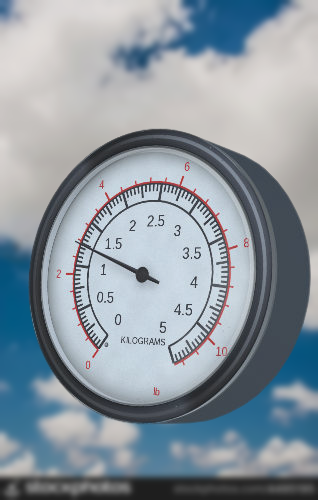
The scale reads 1.25 kg
